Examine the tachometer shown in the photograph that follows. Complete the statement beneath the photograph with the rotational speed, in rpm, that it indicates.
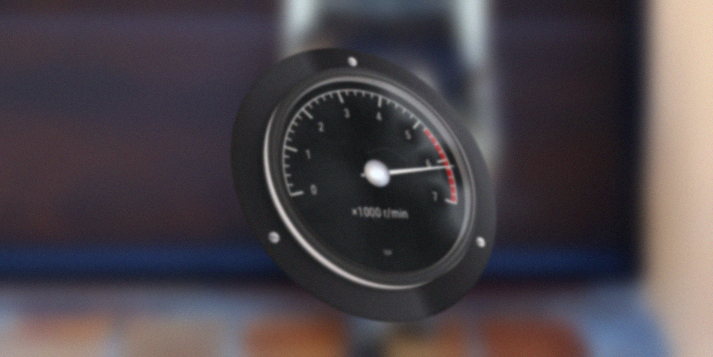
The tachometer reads 6200 rpm
